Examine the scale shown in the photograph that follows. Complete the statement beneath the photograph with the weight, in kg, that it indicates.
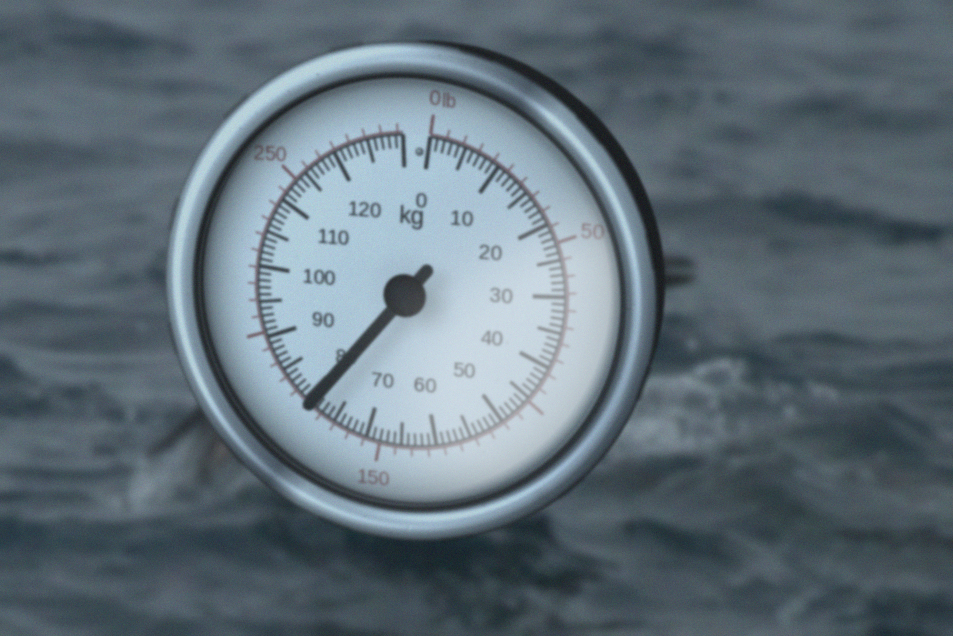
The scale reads 79 kg
